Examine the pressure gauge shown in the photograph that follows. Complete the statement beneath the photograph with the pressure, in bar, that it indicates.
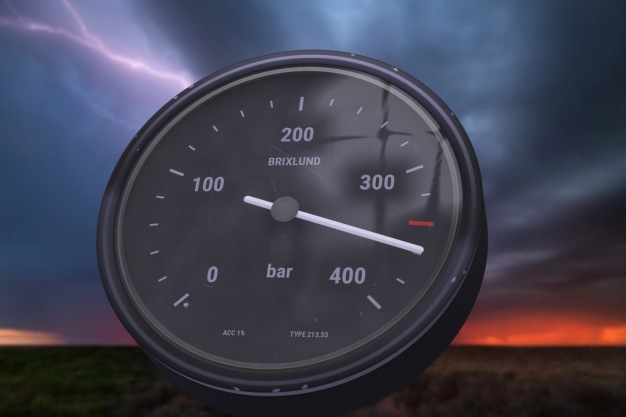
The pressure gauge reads 360 bar
